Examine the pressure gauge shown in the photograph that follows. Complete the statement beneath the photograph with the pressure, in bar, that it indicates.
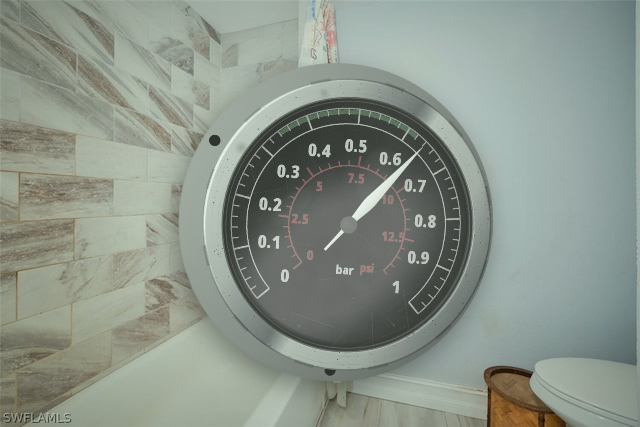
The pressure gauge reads 0.64 bar
